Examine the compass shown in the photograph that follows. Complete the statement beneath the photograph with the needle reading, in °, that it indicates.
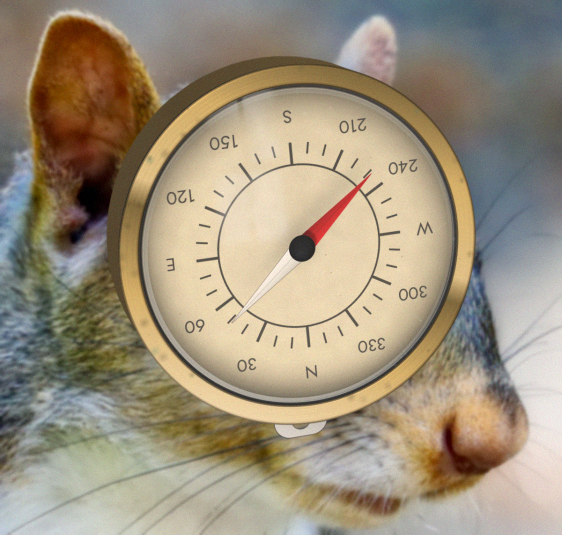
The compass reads 230 °
